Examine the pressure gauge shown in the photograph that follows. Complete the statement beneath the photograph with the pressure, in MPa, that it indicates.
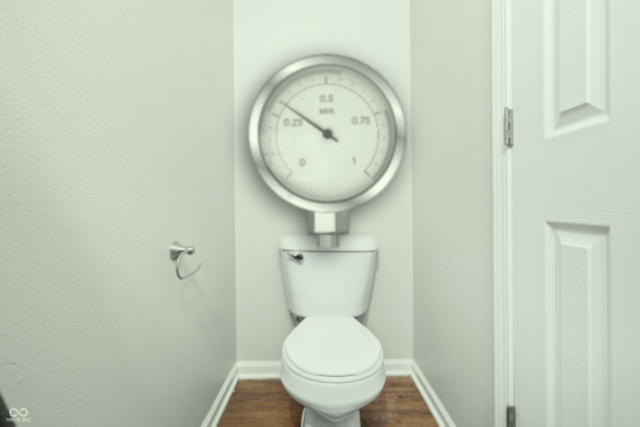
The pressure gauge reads 0.3 MPa
